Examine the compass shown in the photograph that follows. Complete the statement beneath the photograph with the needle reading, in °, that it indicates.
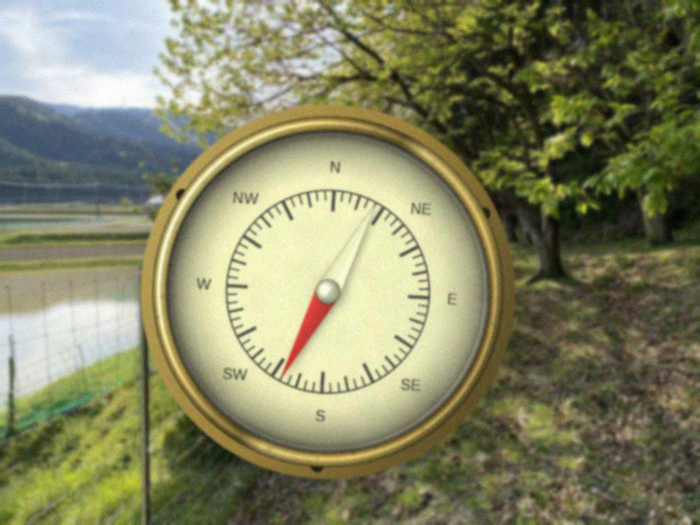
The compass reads 205 °
